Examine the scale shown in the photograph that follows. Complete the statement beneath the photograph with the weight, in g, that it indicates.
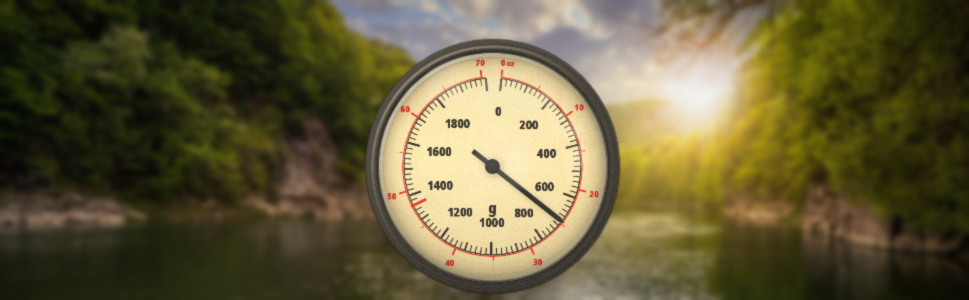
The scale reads 700 g
